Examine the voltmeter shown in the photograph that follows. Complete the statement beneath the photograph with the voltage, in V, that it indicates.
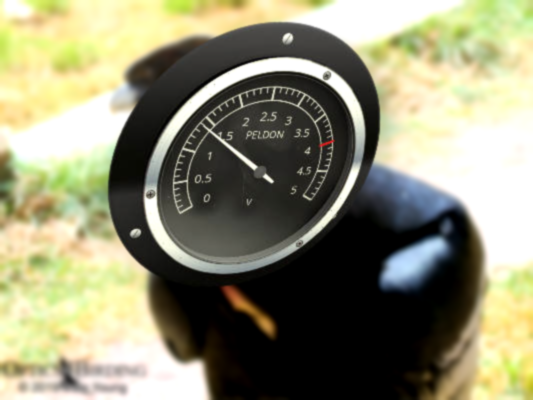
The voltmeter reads 1.4 V
